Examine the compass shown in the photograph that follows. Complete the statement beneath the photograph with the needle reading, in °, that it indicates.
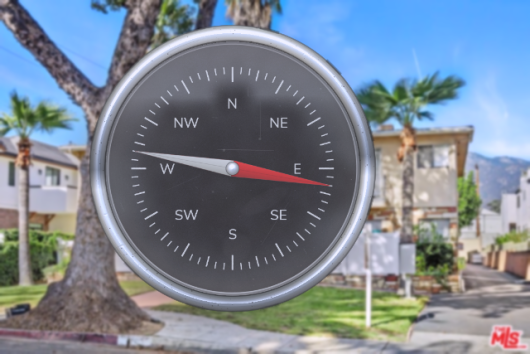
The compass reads 100 °
